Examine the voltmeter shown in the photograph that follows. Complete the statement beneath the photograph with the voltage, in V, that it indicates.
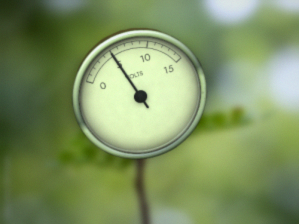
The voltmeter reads 5 V
